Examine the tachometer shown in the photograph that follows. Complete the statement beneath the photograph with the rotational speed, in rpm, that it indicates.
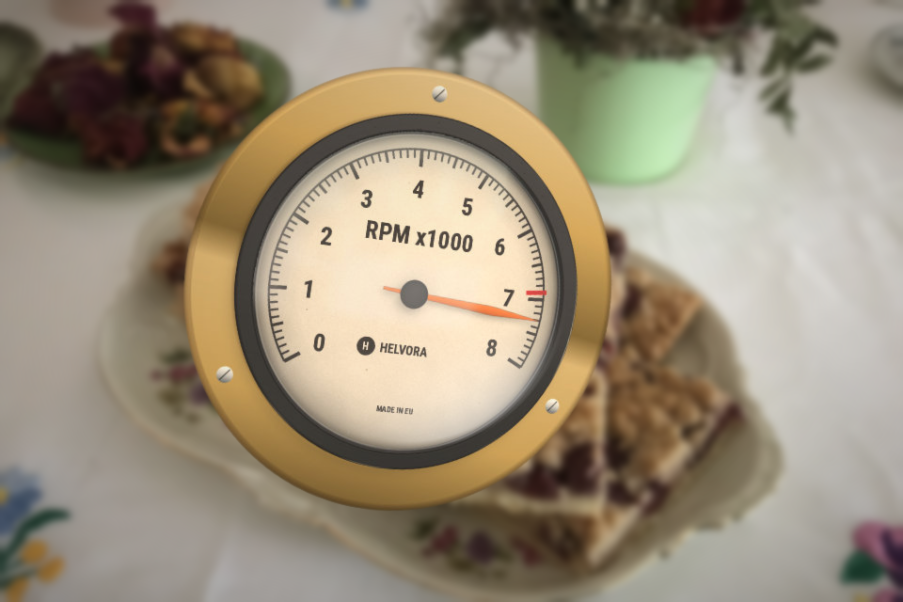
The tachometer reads 7300 rpm
